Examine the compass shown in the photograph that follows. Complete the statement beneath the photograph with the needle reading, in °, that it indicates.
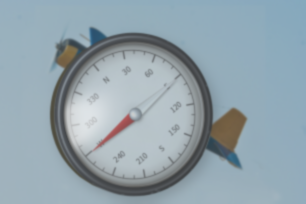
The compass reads 270 °
